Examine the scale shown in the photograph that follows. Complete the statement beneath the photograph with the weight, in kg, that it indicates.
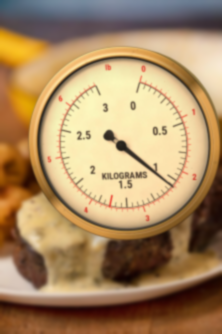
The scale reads 1.05 kg
